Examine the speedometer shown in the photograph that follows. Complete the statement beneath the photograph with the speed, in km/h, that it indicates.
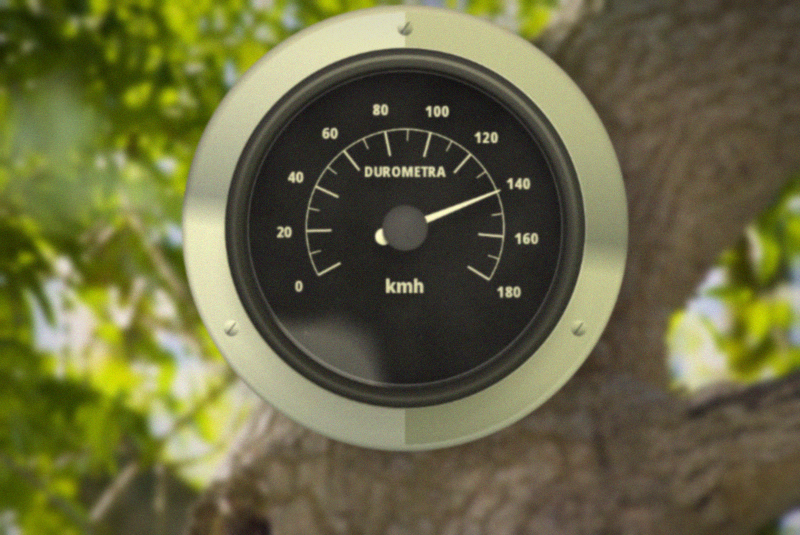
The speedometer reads 140 km/h
